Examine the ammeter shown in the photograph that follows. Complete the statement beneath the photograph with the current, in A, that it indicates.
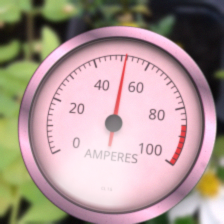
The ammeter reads 52 A
